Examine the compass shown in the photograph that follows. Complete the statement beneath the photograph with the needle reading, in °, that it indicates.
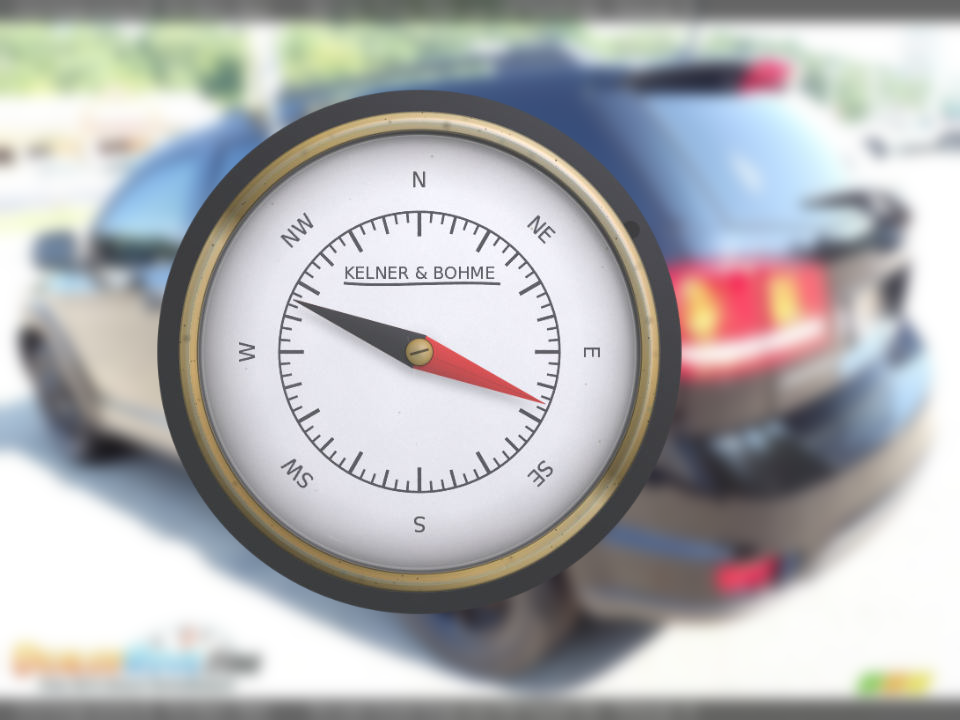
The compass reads 112.5 °
